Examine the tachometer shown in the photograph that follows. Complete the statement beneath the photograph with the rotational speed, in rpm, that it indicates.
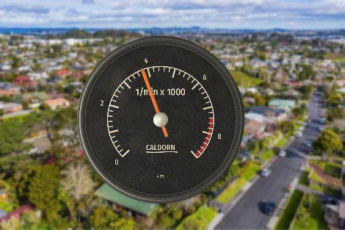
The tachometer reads 3800 rpm
